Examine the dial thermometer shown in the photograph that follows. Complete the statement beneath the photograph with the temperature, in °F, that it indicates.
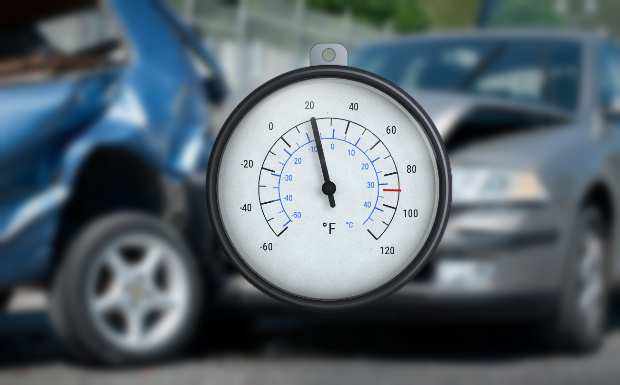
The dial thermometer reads 20 °F
